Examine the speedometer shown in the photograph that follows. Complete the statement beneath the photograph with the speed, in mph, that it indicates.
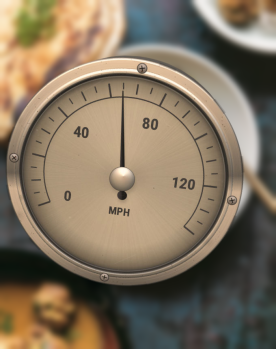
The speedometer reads 65 mph
